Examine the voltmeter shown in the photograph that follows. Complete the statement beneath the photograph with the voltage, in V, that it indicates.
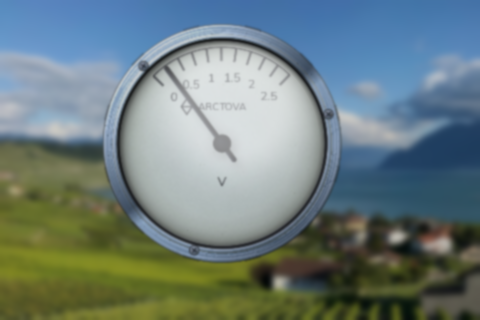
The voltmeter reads 0.25 V
